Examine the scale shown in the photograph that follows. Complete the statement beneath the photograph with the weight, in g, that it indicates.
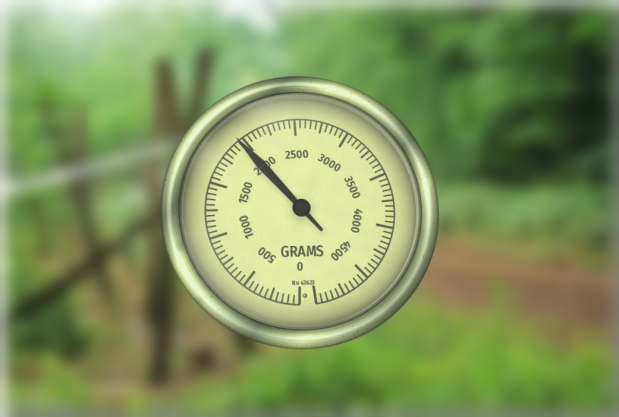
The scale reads 1950 g
